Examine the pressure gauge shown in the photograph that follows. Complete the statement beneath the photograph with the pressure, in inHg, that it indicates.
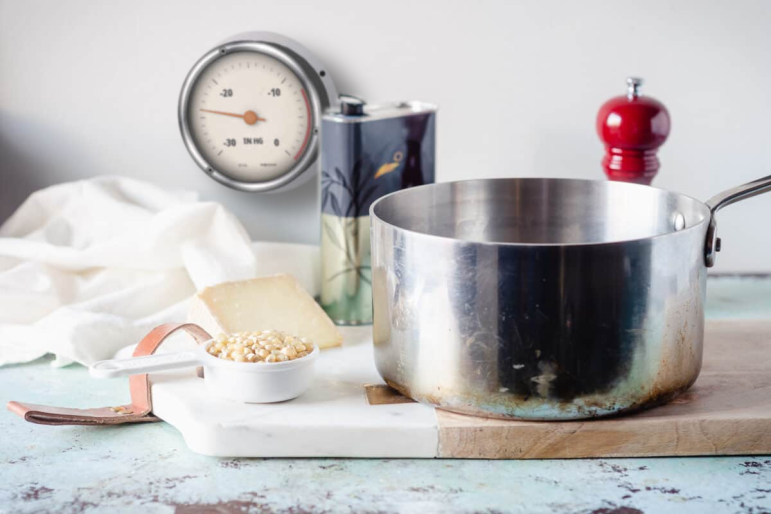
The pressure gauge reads -24 inHg
